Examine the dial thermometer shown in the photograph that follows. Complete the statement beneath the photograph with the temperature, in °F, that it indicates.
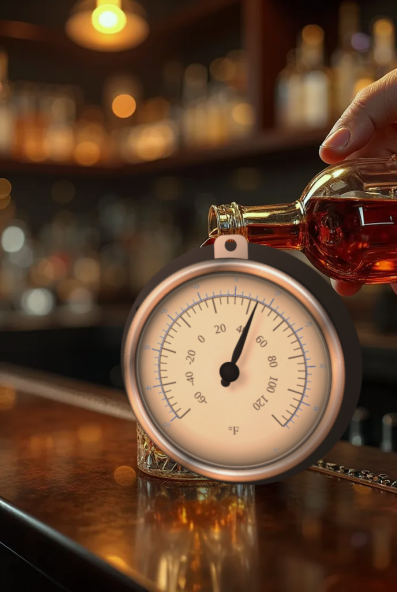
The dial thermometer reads 44 °F
